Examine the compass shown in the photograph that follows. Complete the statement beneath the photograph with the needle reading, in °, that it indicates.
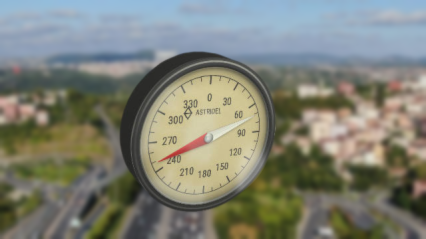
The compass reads 250 °
